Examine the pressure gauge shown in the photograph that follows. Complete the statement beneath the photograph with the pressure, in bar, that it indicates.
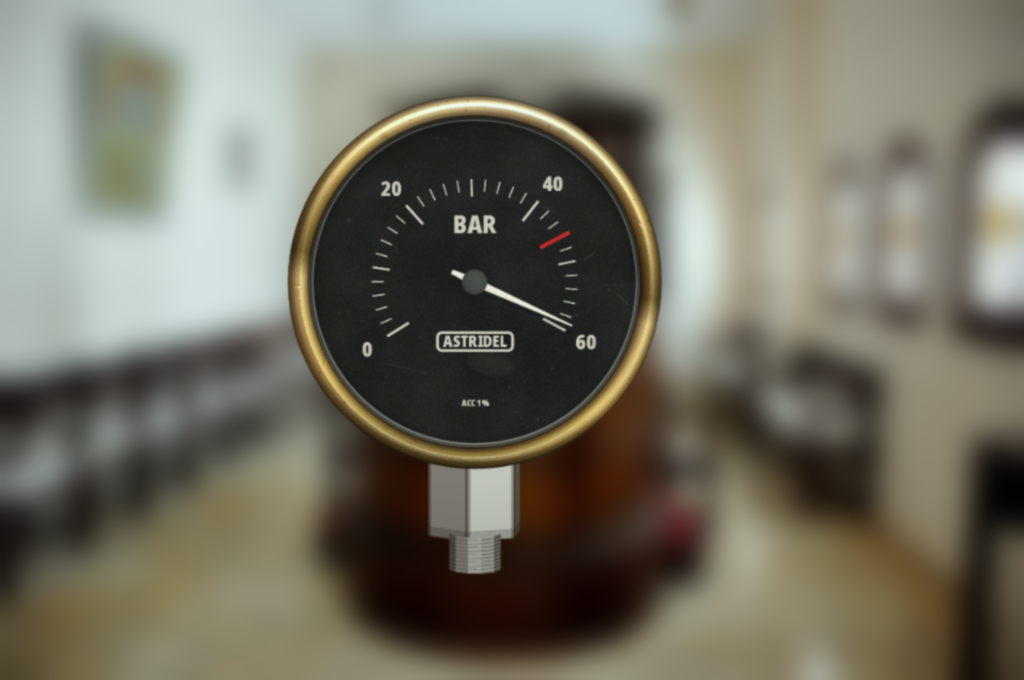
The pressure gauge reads 59 bar
